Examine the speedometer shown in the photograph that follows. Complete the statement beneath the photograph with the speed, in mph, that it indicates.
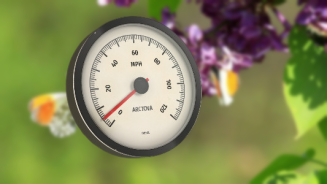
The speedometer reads 5 mph
